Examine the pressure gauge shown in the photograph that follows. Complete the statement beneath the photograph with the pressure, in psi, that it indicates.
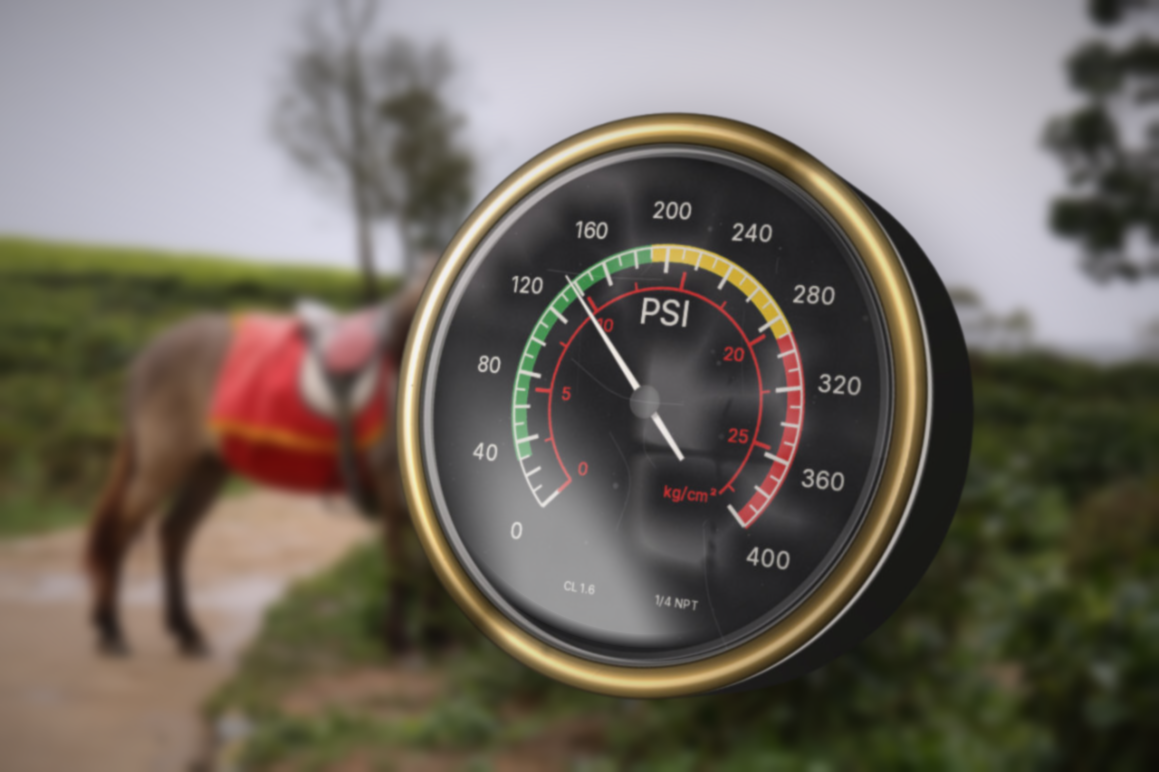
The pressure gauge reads 140 psi
